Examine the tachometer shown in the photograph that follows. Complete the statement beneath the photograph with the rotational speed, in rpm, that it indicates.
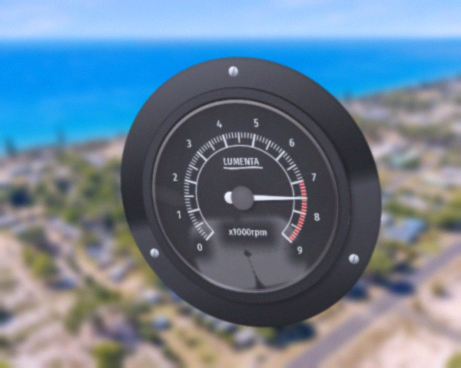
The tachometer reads 7500 rpm
